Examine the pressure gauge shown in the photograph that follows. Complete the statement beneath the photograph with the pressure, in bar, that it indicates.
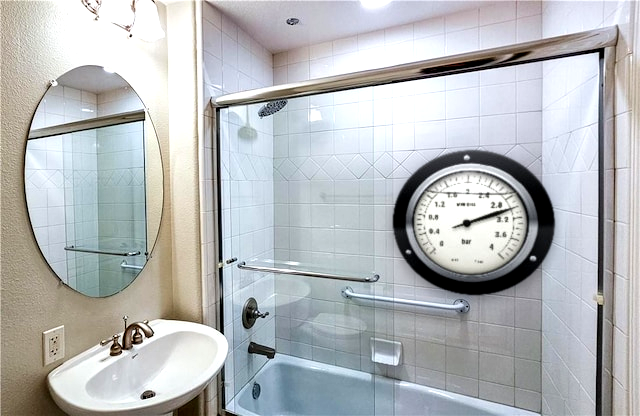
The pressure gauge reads 3 bar
